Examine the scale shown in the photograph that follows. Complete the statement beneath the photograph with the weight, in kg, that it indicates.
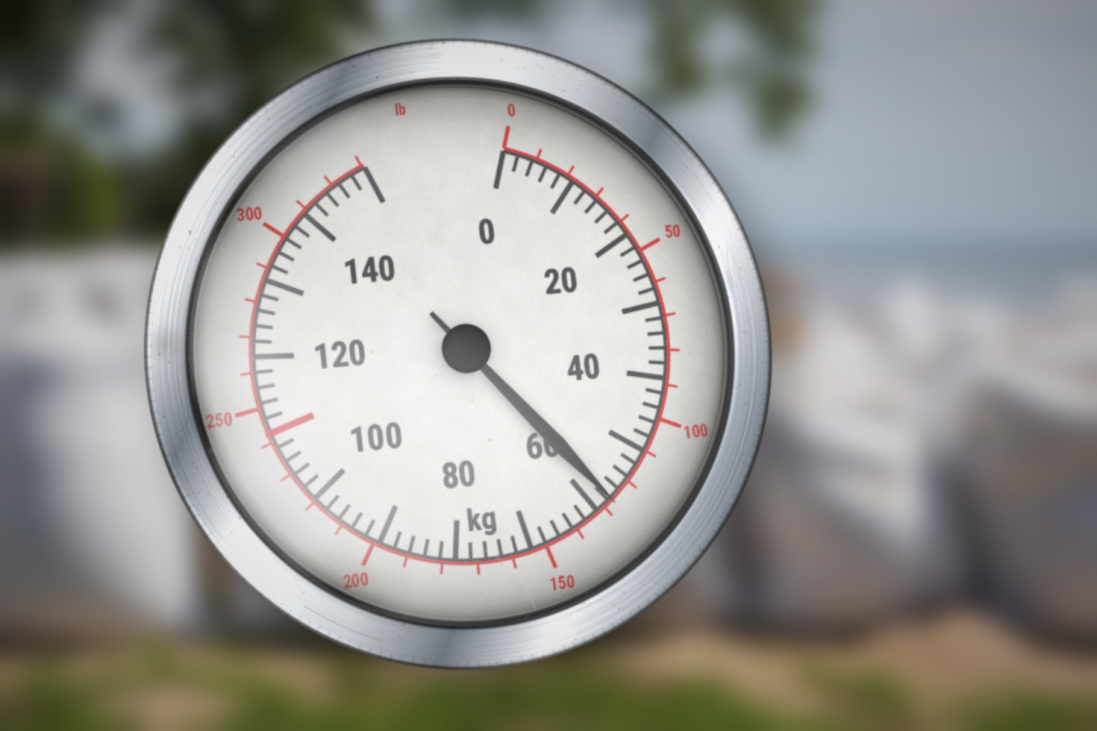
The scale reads 58 kg
